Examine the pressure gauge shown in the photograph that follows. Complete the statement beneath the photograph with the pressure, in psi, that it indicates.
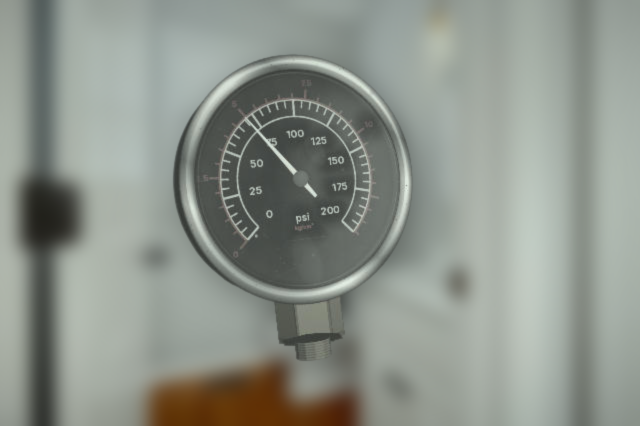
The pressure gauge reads 70 psi
